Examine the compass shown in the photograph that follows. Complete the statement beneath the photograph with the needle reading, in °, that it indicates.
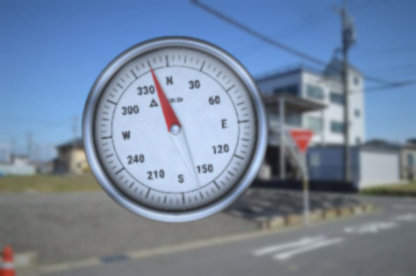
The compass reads 345 °
